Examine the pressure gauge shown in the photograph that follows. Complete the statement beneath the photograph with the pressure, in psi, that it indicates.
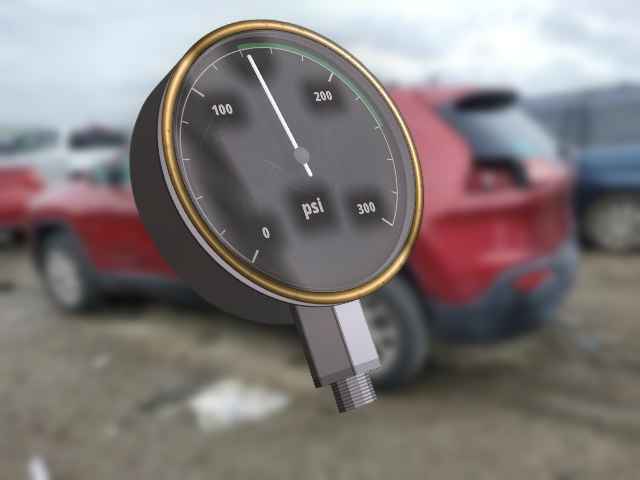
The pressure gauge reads 140 psi
